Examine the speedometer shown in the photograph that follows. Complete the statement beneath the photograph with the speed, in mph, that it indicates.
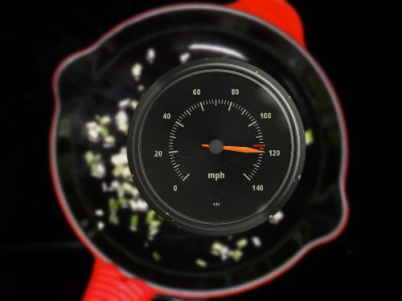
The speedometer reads 120 mph
